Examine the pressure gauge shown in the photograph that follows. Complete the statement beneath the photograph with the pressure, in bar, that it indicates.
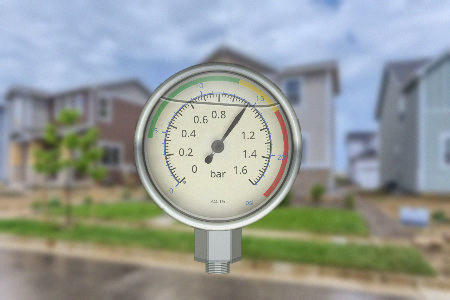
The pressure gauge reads 1 bar
